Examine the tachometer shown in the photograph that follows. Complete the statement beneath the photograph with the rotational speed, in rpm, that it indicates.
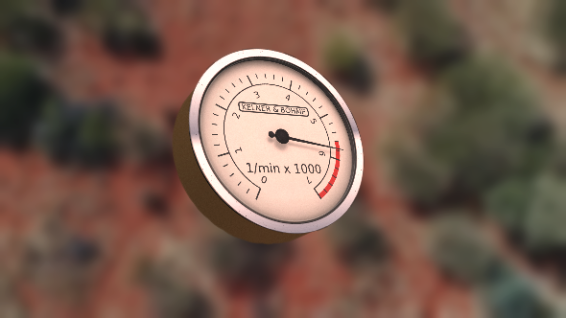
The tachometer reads 5800 rpm
